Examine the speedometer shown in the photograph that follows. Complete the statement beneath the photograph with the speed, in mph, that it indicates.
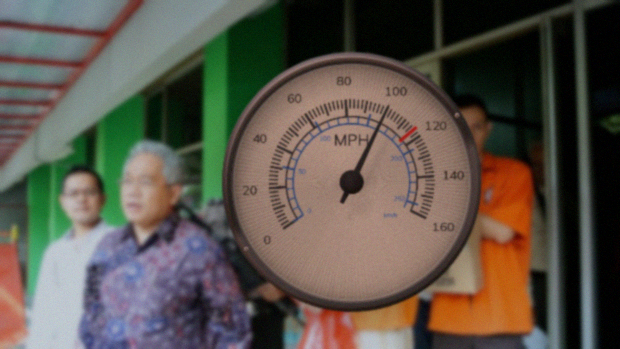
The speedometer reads 100 mph
